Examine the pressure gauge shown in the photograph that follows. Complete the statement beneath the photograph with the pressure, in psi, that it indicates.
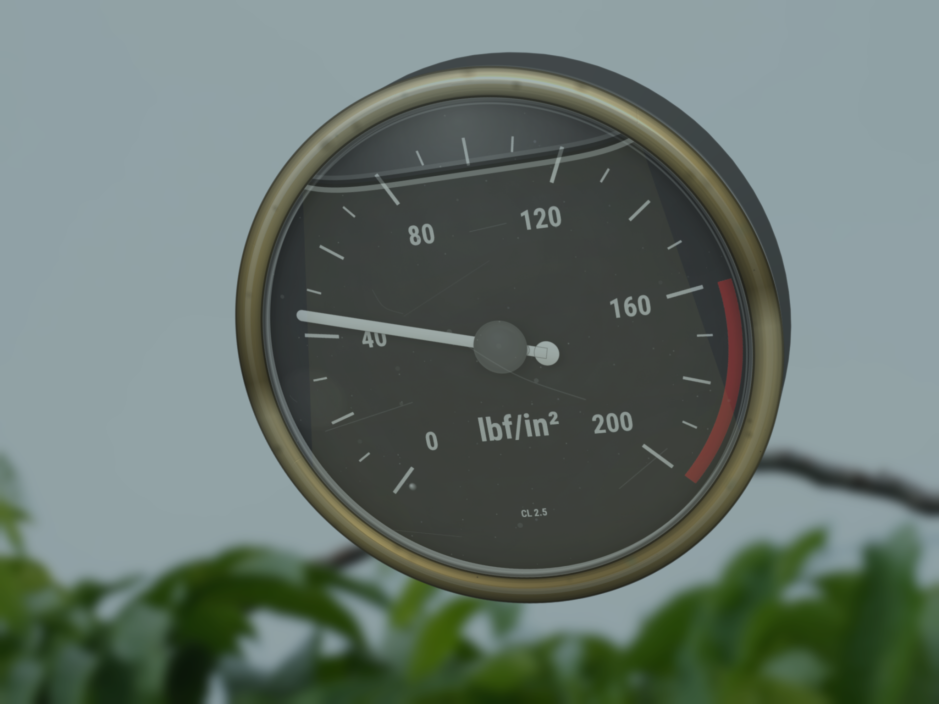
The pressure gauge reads 45 psi
